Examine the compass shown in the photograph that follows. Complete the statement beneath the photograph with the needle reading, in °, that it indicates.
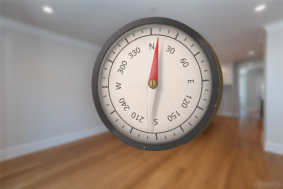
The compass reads 10 °
